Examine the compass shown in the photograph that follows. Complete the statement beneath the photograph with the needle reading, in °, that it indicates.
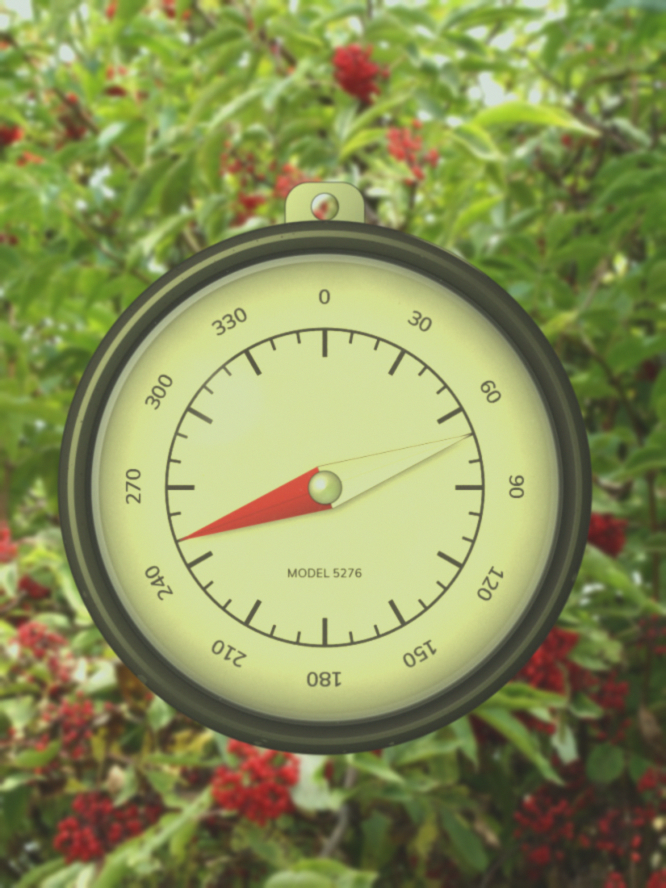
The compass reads 250 °
